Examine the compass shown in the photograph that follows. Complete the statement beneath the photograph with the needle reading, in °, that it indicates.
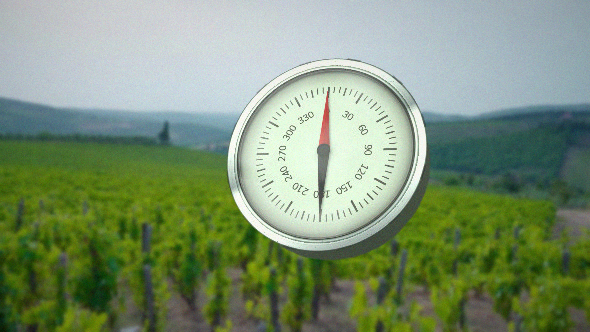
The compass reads 0 °
